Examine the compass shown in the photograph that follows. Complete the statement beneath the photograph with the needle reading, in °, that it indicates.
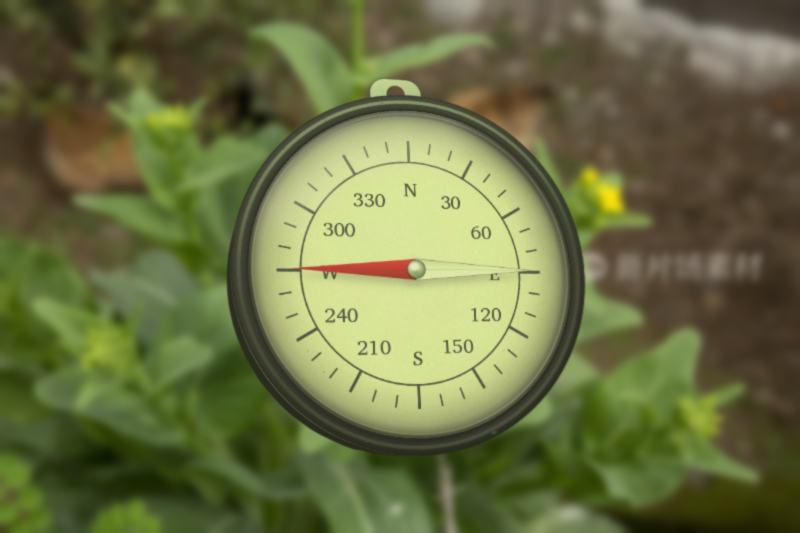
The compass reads 270 °
